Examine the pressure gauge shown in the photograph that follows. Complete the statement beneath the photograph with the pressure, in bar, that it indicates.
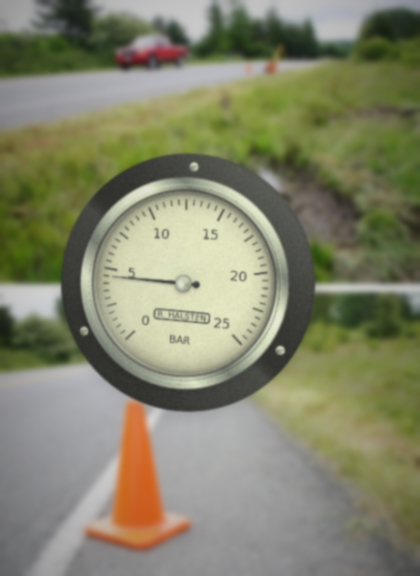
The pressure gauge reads 4.5 bar
